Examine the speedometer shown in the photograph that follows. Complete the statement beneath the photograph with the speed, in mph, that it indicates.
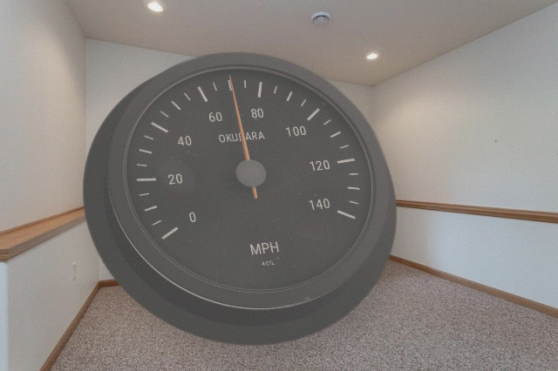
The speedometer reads 70 mph
